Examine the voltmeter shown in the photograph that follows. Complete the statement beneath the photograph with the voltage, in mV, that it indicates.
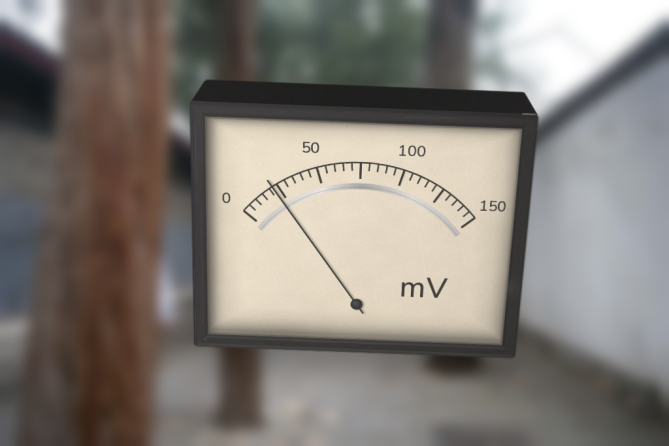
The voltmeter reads 22.5 mV
